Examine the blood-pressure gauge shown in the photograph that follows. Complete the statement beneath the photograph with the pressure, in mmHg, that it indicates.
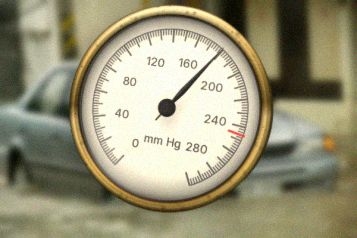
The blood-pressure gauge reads 180 mmHg
